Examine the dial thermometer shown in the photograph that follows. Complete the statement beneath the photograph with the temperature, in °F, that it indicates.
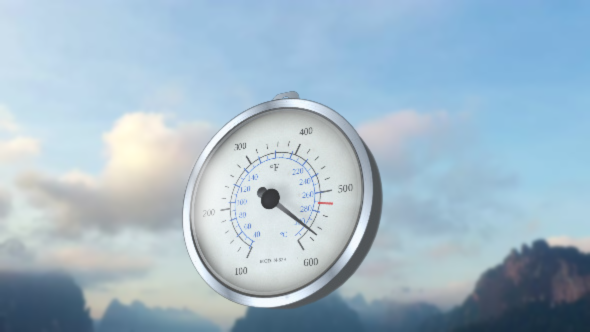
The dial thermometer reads 570 °F
